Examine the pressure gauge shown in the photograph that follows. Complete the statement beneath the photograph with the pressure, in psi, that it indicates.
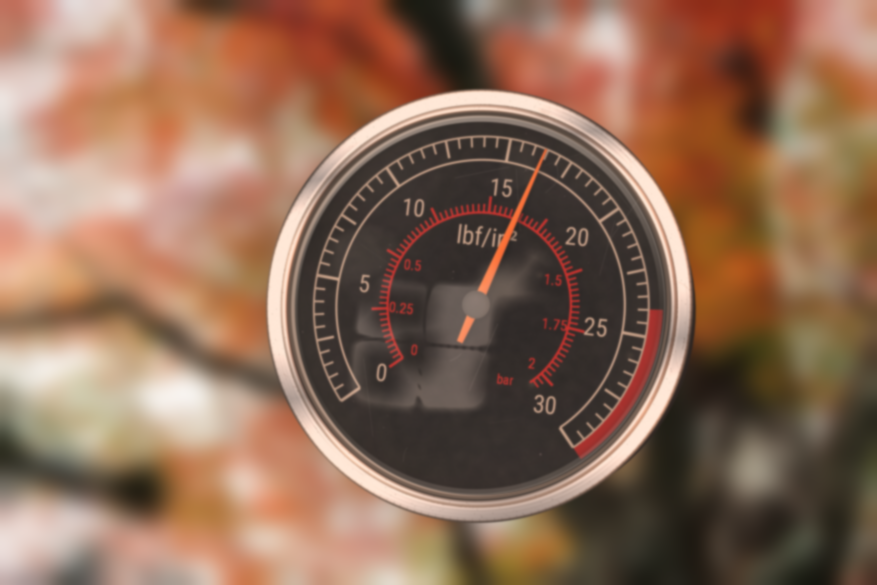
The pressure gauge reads 16.5 psi
